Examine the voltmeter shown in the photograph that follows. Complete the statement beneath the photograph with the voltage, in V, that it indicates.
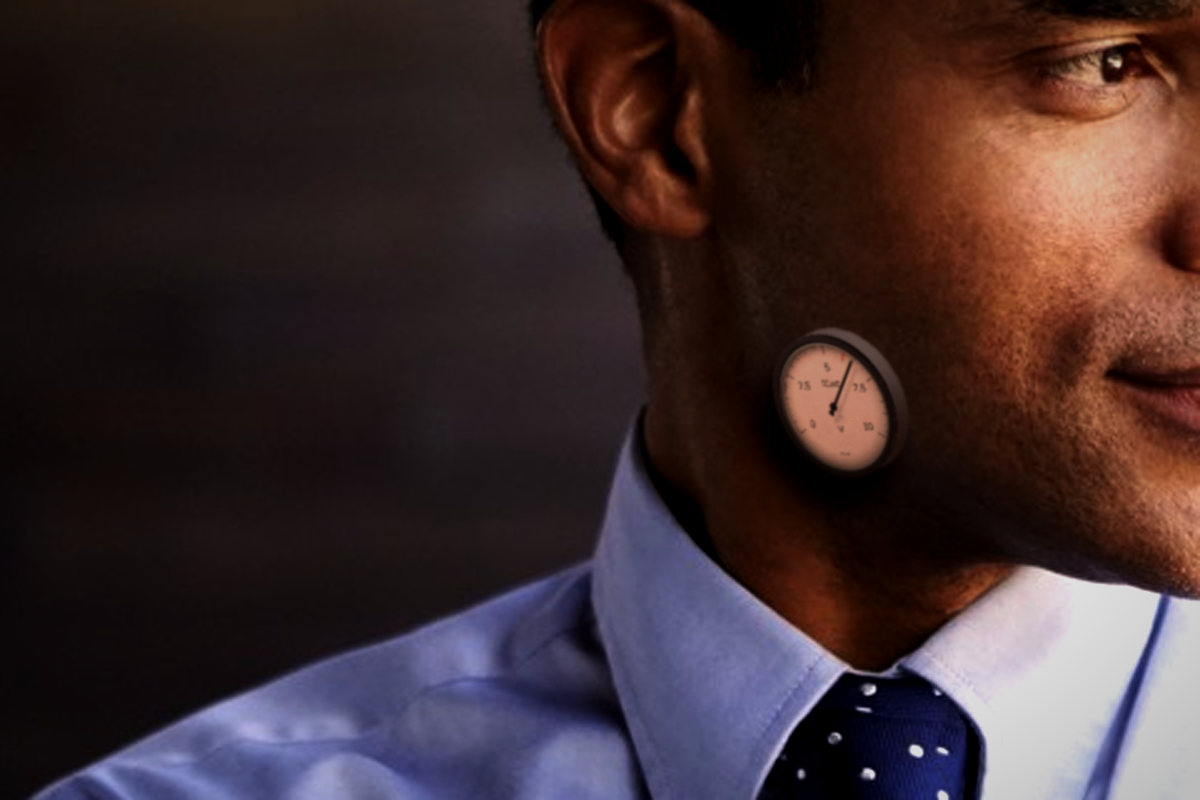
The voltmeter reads 6.5 V
